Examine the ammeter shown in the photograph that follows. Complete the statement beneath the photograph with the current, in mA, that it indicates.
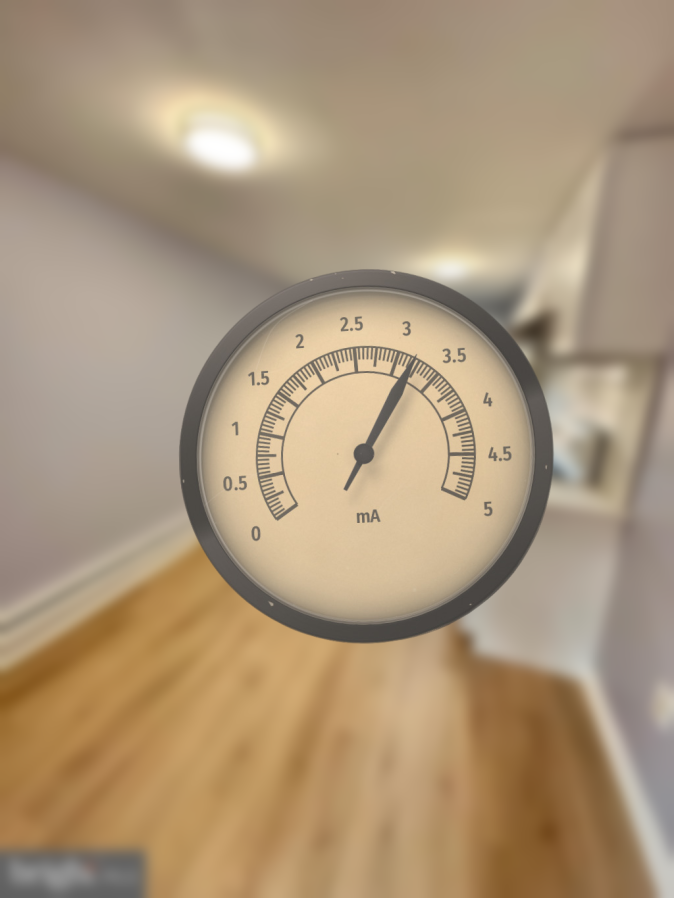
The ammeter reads 3.2 mA
